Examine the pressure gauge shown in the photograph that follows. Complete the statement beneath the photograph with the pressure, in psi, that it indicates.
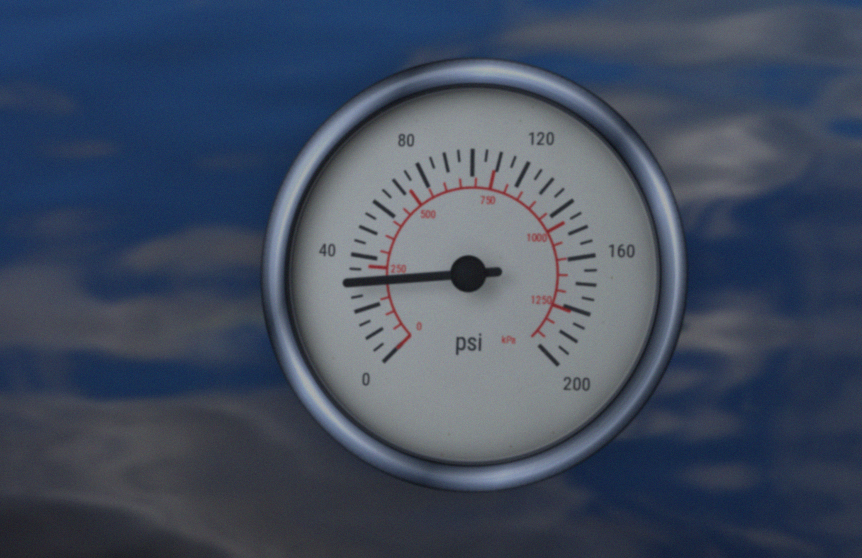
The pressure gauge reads 30 psi
